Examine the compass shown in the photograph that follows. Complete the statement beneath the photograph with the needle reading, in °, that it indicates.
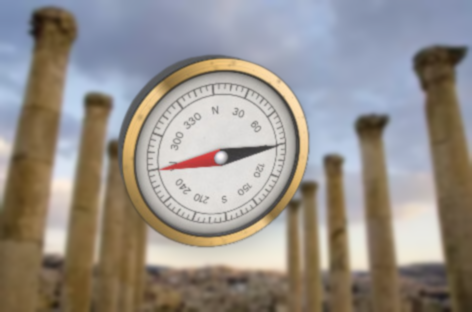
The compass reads 270 °
